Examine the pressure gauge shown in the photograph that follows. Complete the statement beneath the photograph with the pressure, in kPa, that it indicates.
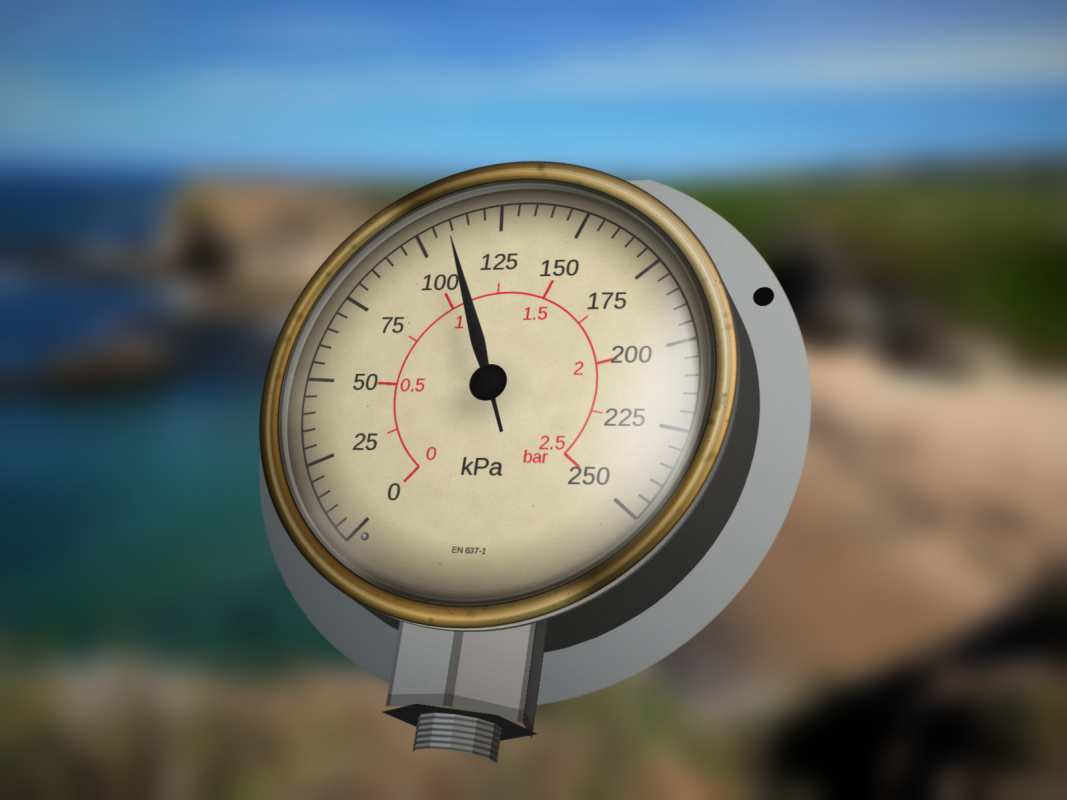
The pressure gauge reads 110 kPa
